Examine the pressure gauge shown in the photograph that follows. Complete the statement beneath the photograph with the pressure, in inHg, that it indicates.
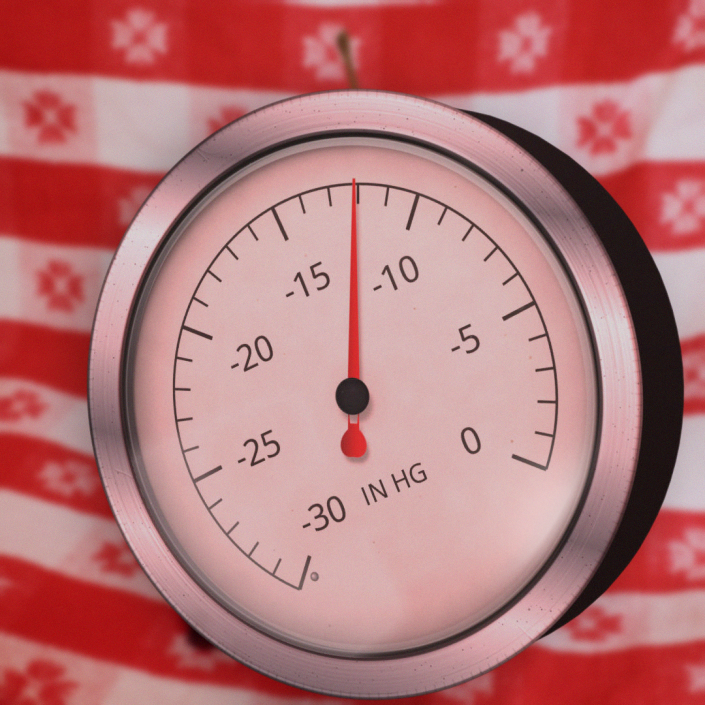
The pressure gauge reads -12 inHg
